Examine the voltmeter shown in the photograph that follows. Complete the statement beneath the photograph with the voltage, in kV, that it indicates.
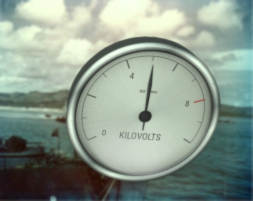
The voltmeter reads 5 kV
